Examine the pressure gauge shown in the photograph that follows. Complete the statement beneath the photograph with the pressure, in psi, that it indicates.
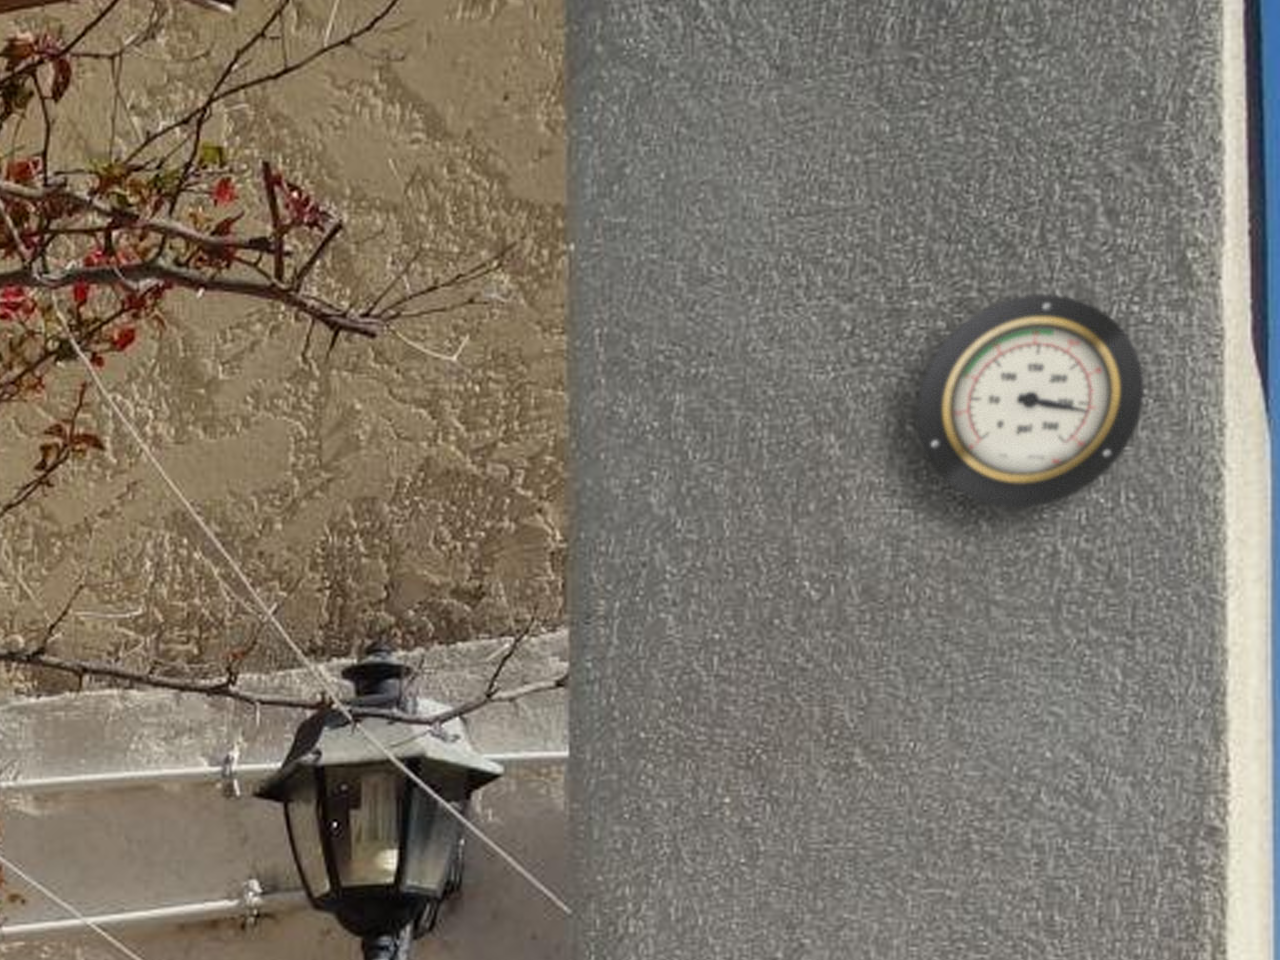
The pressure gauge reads 260 psi
